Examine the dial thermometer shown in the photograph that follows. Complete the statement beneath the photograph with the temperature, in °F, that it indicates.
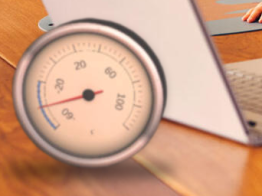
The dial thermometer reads -40 °F
